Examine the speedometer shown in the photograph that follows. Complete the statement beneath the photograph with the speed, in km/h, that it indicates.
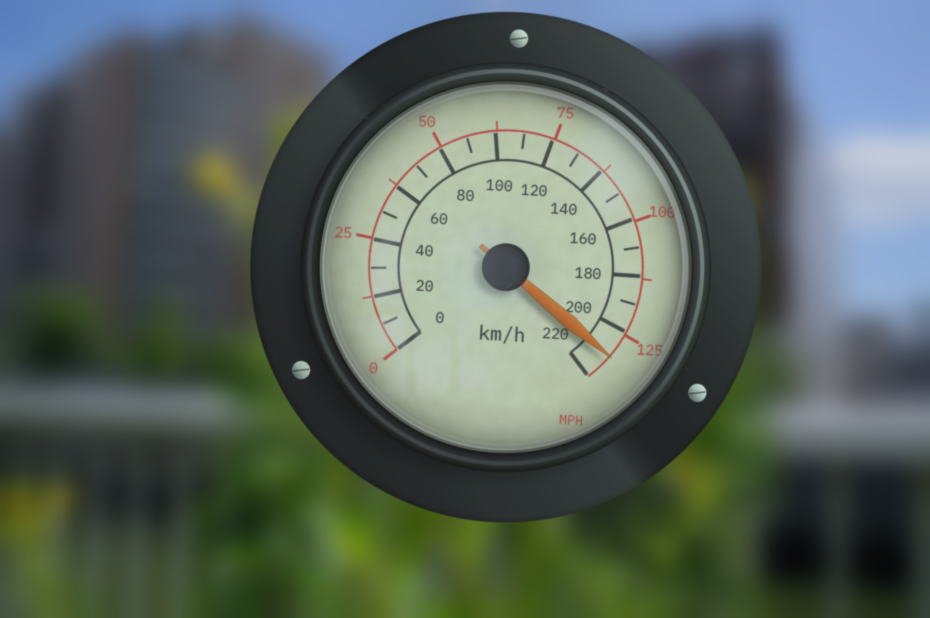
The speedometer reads 210 km/h
